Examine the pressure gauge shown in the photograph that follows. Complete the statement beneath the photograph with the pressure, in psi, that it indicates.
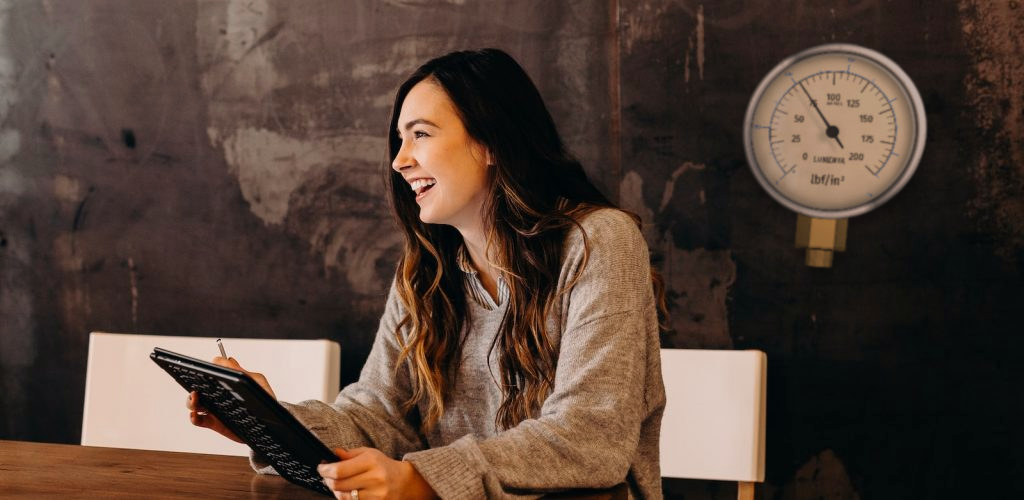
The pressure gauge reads 75 psi
